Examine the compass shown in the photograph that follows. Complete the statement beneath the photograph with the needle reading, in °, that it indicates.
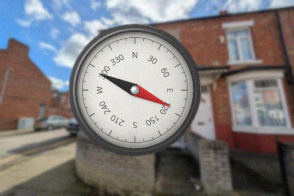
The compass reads 115 °
